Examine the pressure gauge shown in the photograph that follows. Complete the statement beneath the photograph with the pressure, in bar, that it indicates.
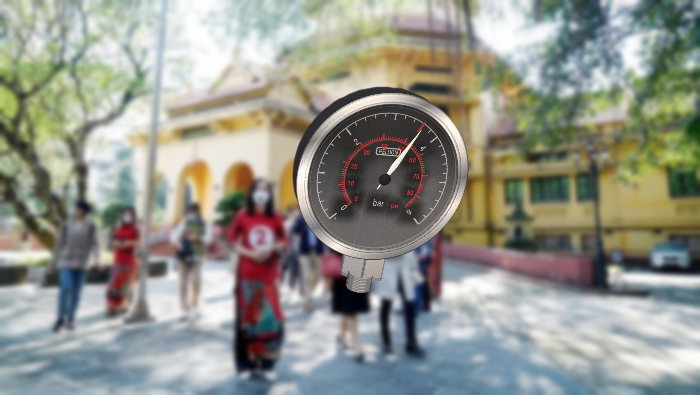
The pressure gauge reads 3.6 bar
